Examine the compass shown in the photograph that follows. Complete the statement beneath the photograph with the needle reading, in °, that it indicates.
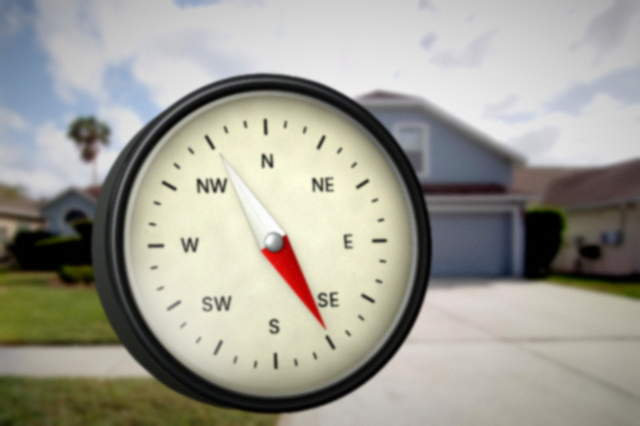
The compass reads 150 °
